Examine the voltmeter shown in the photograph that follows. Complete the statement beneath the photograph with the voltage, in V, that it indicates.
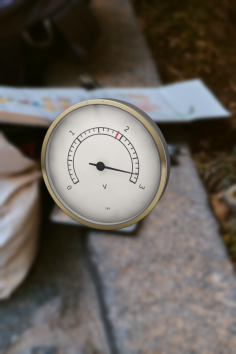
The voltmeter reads 2.8 V
